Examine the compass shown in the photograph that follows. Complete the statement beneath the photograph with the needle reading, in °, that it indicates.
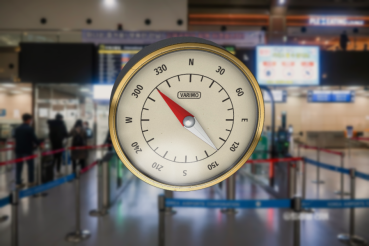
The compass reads 315 °
